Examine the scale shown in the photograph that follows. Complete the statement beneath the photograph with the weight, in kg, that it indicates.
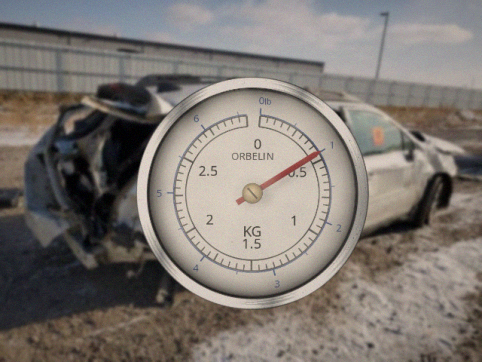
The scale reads 0.45 kg
